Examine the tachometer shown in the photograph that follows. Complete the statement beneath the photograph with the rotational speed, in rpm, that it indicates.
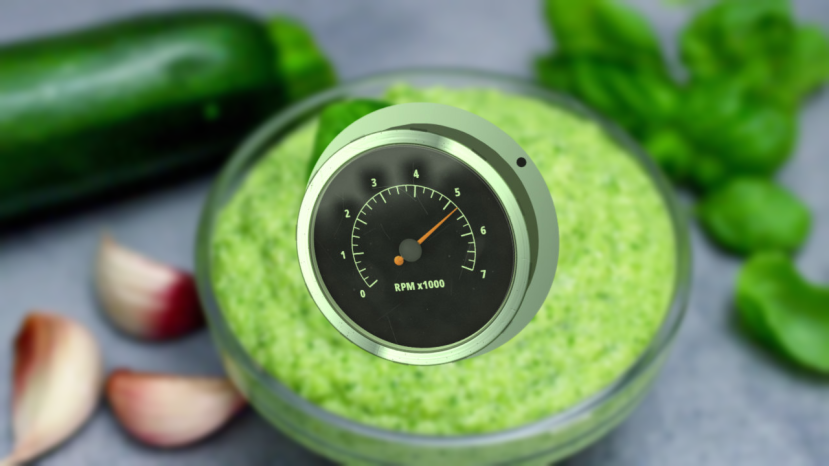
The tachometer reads 5250 rpm
